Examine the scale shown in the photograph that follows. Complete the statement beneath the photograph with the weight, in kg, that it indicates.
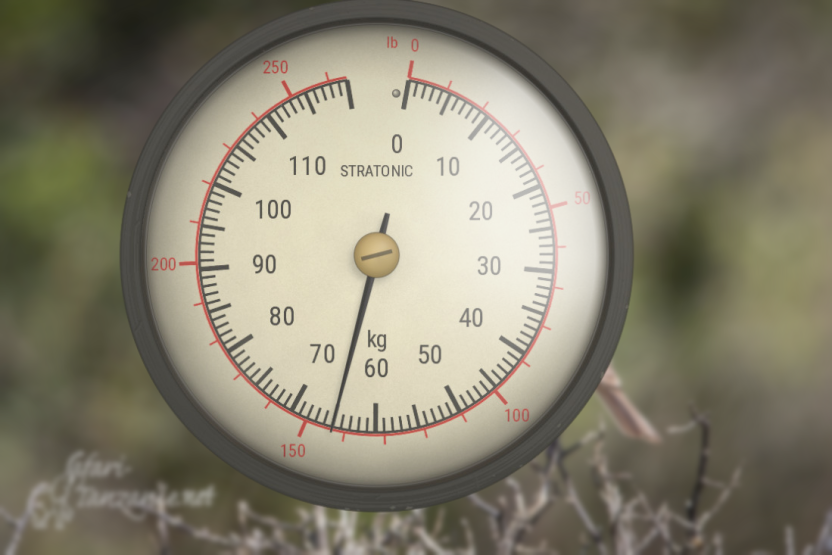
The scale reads 65 kg
